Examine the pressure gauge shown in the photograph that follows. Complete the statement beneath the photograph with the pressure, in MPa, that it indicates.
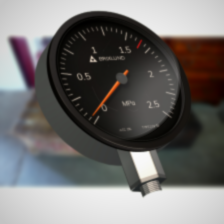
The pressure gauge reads 0.05 MPa
